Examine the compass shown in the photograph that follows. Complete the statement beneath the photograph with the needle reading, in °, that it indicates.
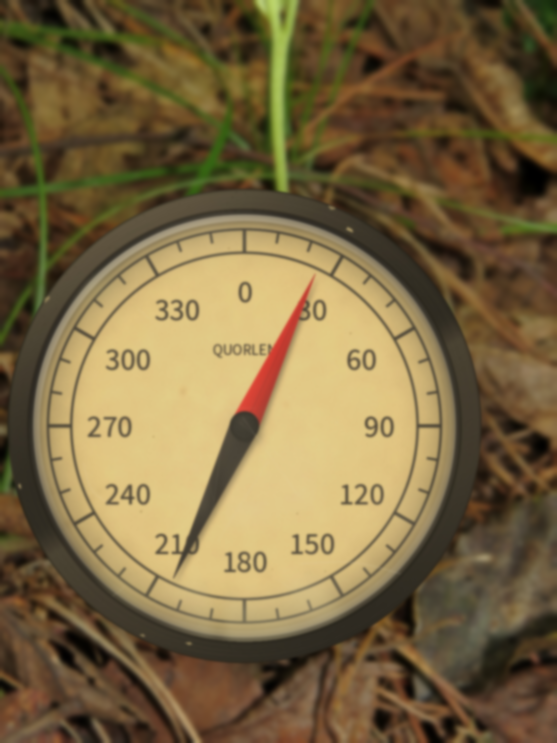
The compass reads 25 °
